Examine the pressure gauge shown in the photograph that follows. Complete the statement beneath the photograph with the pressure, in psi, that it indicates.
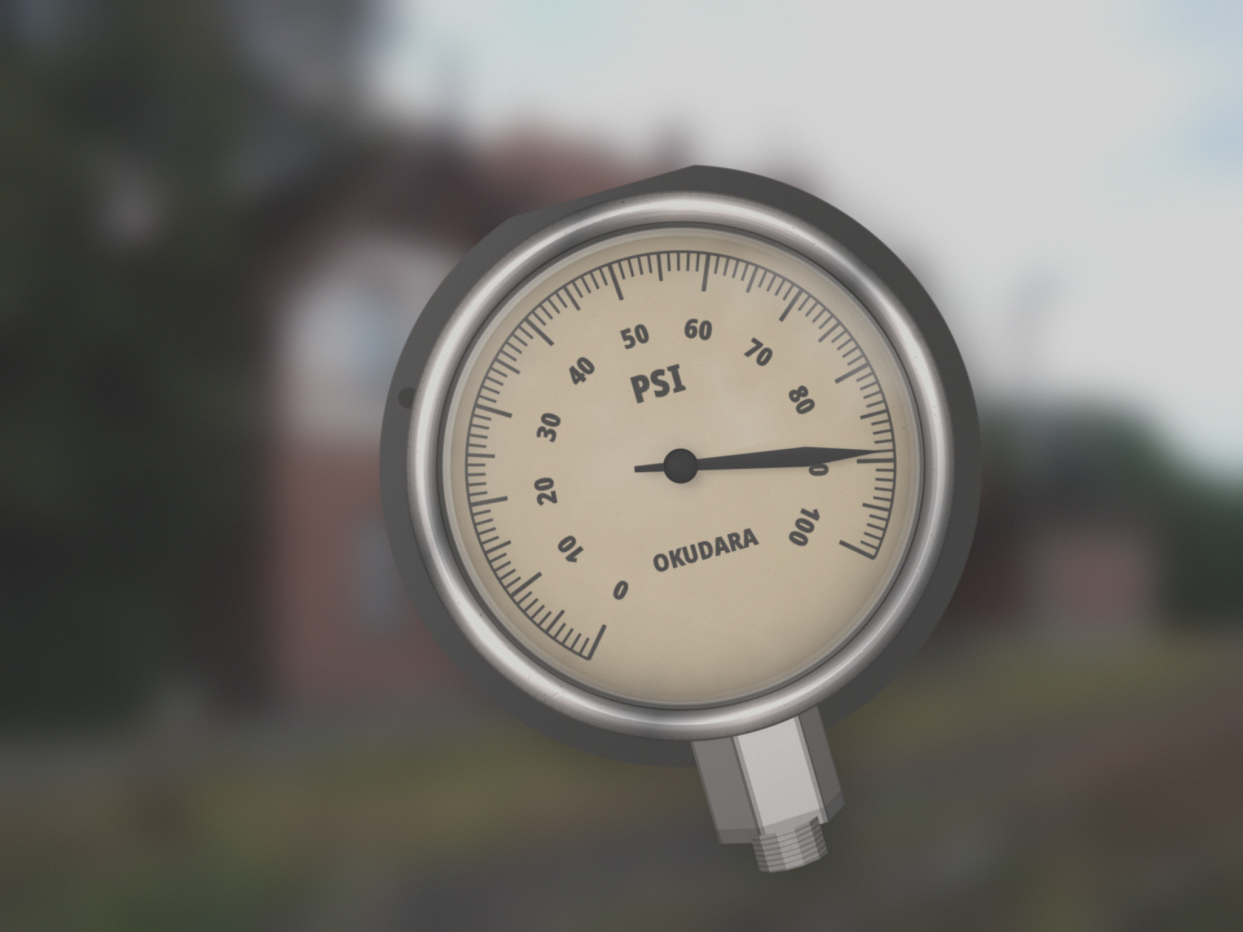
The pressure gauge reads 89 psi
